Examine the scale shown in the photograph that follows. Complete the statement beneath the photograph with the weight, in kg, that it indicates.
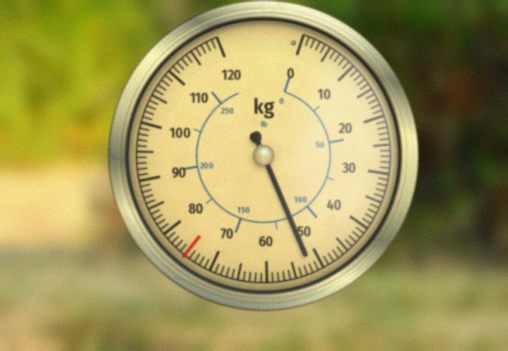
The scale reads 52 kg
